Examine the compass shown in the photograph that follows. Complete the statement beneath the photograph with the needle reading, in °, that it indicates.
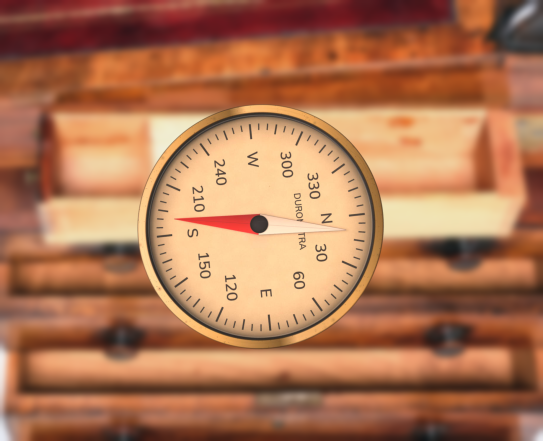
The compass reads 190 °
